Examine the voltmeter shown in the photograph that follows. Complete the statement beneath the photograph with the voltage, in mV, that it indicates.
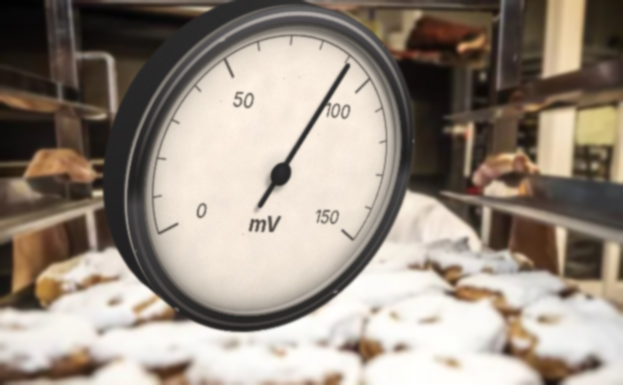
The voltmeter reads 90 mV
